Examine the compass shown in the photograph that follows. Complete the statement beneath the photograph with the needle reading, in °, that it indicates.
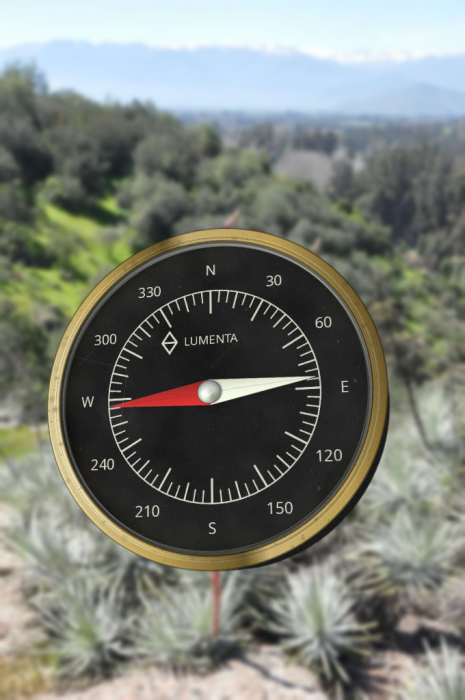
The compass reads 265 °
